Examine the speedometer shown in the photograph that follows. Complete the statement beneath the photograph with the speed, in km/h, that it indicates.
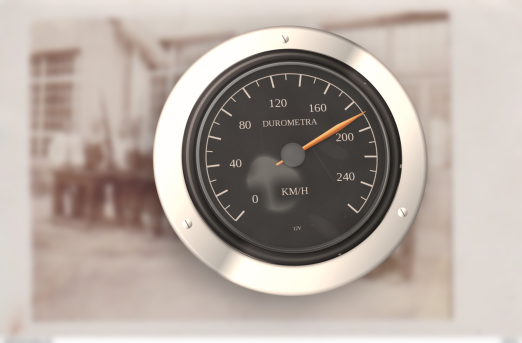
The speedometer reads 190 km/h
